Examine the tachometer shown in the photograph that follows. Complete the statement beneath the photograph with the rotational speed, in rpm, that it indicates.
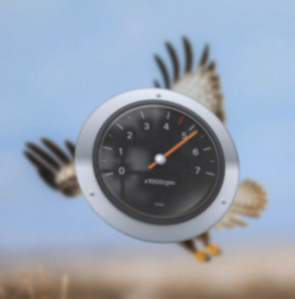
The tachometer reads 5250 rpm
